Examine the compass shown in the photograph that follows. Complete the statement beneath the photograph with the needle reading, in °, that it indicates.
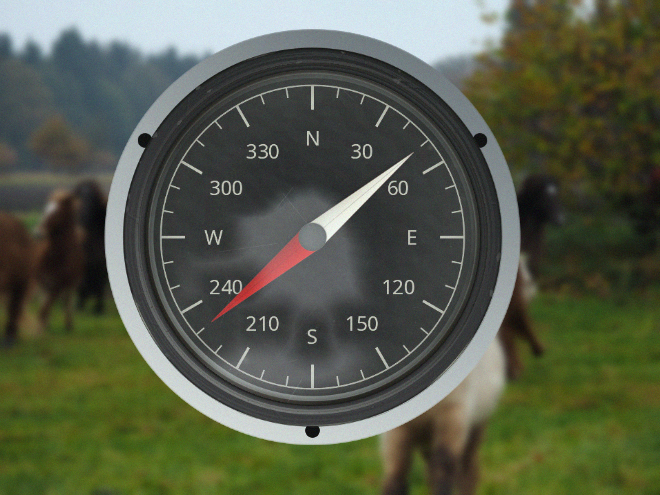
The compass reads 230 °
